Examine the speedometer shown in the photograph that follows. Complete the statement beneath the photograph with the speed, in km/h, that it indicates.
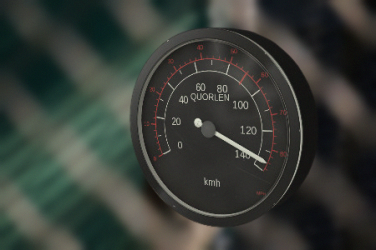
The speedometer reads 135 km/h
